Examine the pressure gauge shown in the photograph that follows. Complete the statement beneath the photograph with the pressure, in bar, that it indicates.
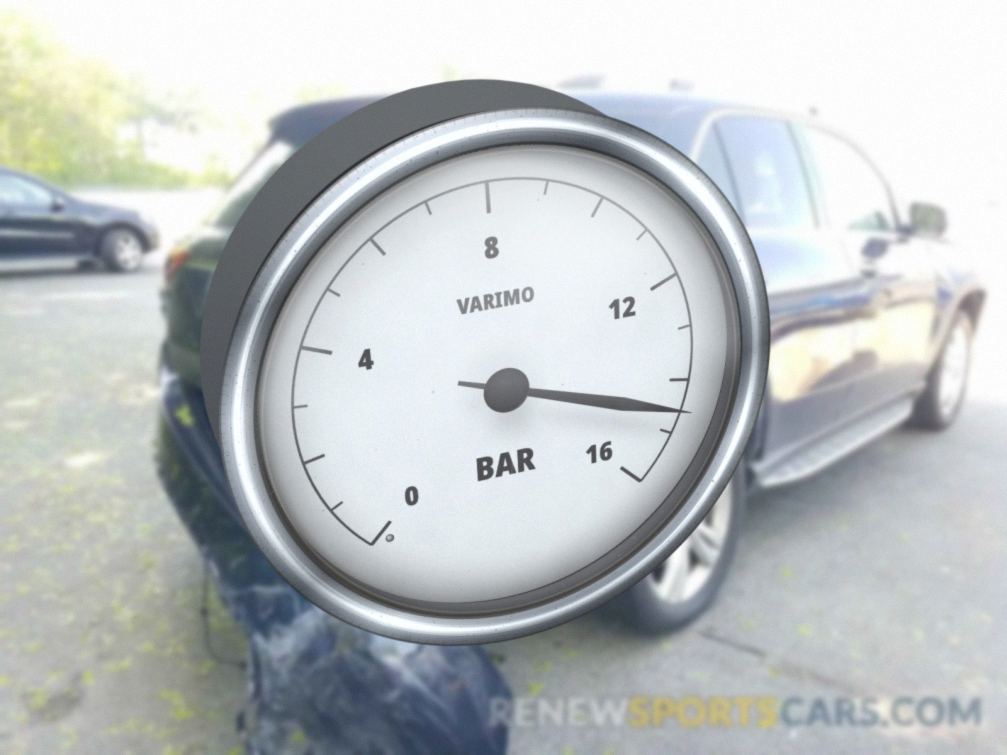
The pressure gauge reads 14.5 bar
